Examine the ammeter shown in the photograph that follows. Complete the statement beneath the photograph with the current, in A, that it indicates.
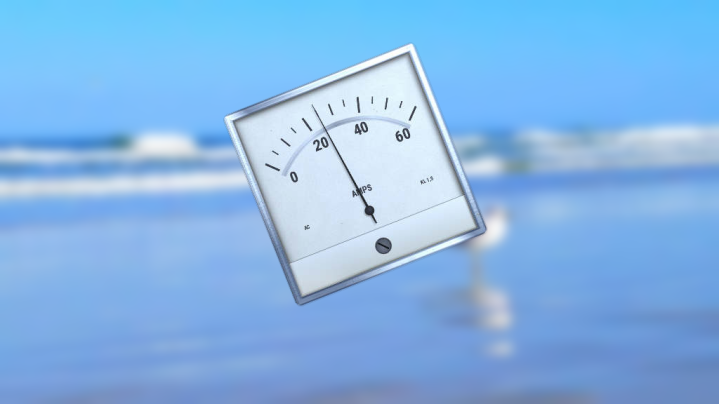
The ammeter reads 25 A
